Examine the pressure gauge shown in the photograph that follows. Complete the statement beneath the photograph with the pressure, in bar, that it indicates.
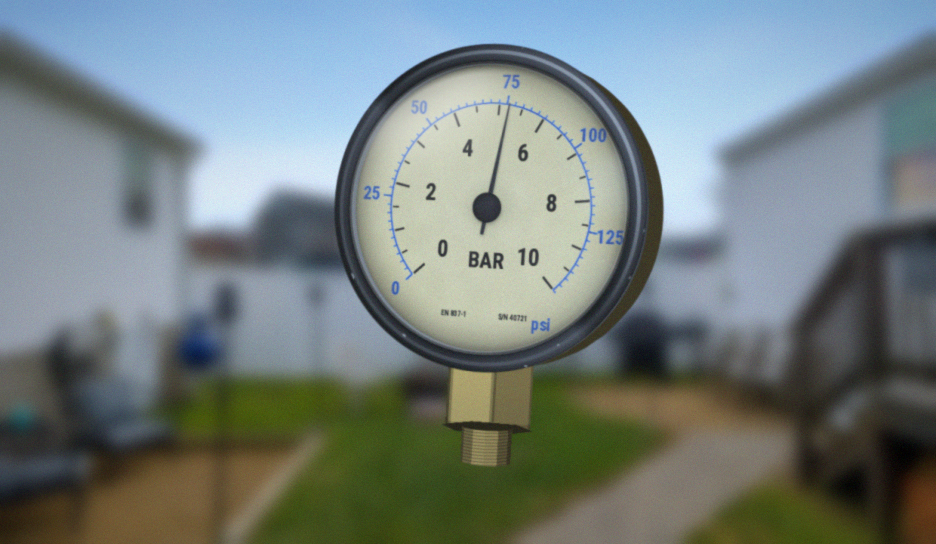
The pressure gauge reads 5.25 bar
